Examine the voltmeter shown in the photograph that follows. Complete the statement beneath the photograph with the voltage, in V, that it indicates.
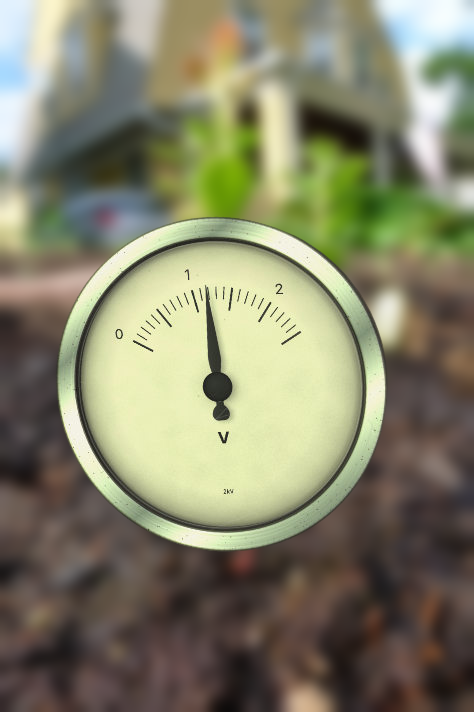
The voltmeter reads 1.2 V
